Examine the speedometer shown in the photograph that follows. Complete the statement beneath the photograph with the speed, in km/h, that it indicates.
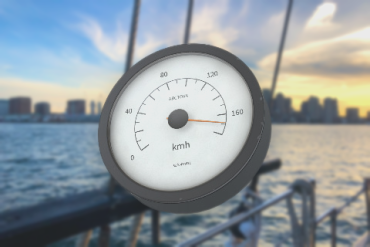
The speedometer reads 170 km/h
